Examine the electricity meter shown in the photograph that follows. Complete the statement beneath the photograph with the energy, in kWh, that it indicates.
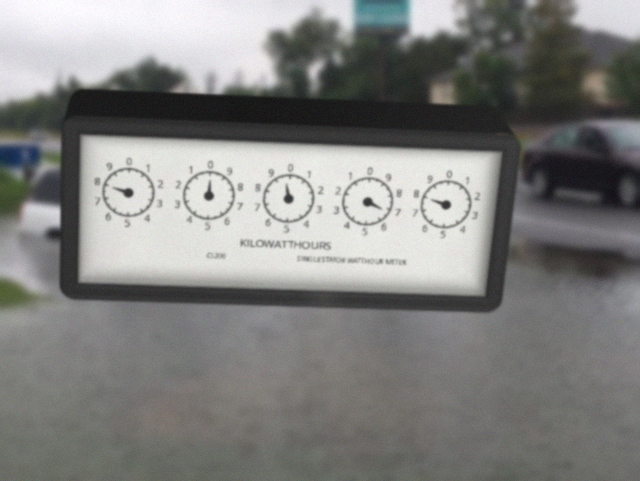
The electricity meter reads 79968 kWh
